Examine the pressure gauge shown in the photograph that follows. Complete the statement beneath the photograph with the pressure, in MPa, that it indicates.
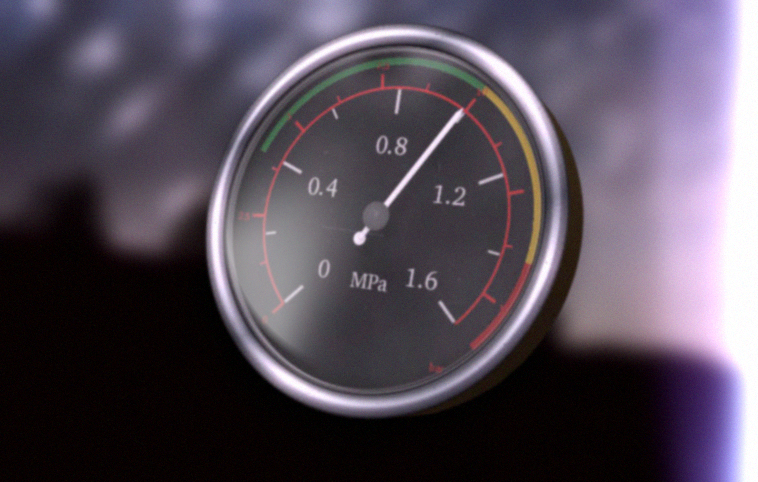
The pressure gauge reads 1 MPa
